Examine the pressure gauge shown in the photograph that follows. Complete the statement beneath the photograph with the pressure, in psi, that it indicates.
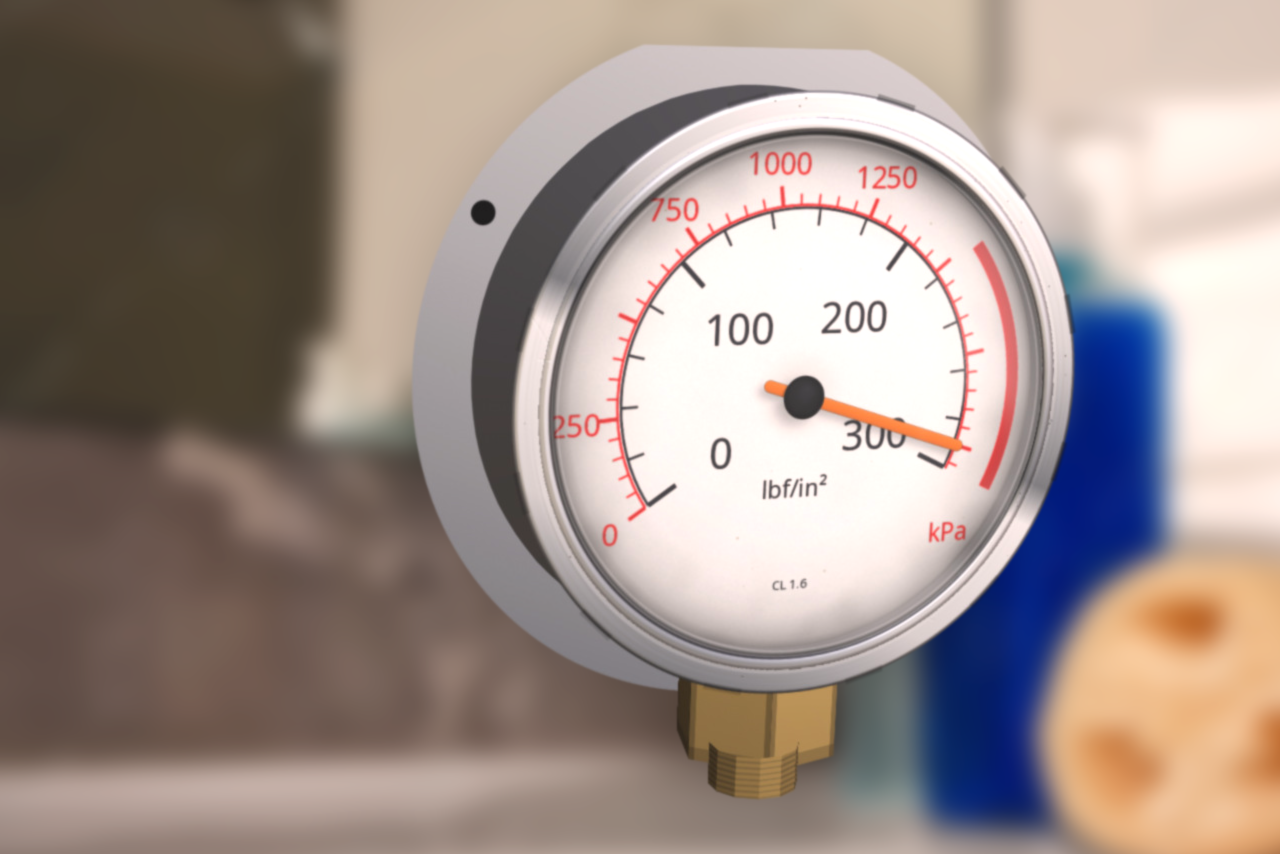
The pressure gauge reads 290 psi
